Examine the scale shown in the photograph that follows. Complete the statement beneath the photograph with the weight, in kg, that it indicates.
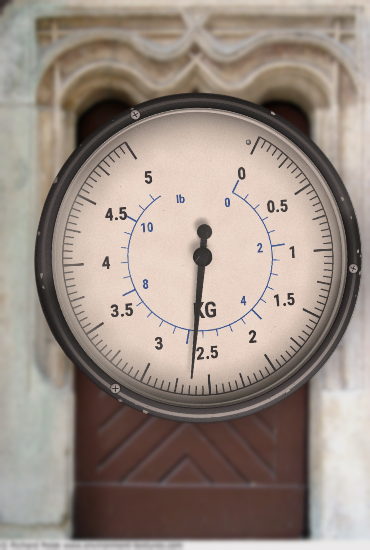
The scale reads 2.65 kg
